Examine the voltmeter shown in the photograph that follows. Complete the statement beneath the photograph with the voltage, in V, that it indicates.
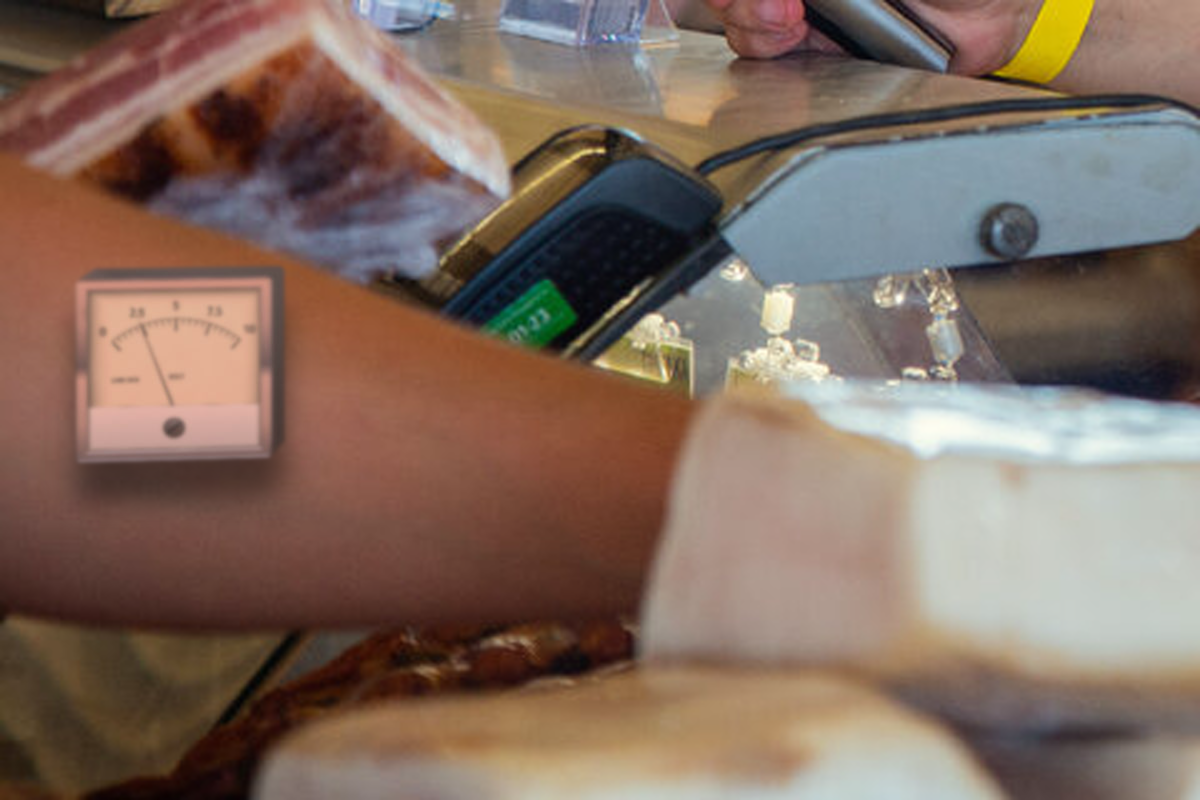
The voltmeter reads 2.5 V
